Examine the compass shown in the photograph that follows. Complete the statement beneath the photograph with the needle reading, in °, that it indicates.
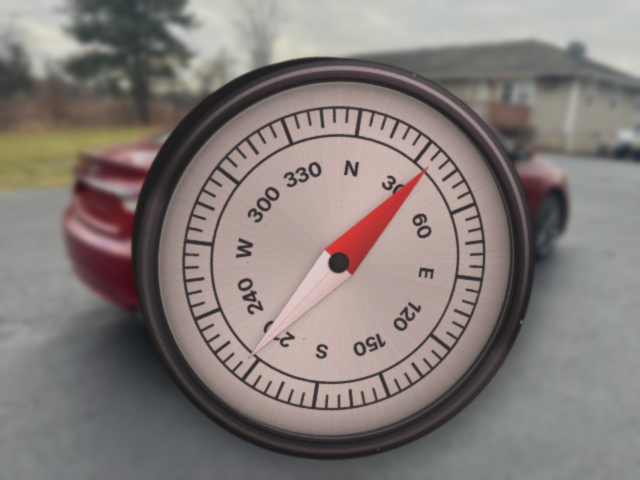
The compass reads 35 °
